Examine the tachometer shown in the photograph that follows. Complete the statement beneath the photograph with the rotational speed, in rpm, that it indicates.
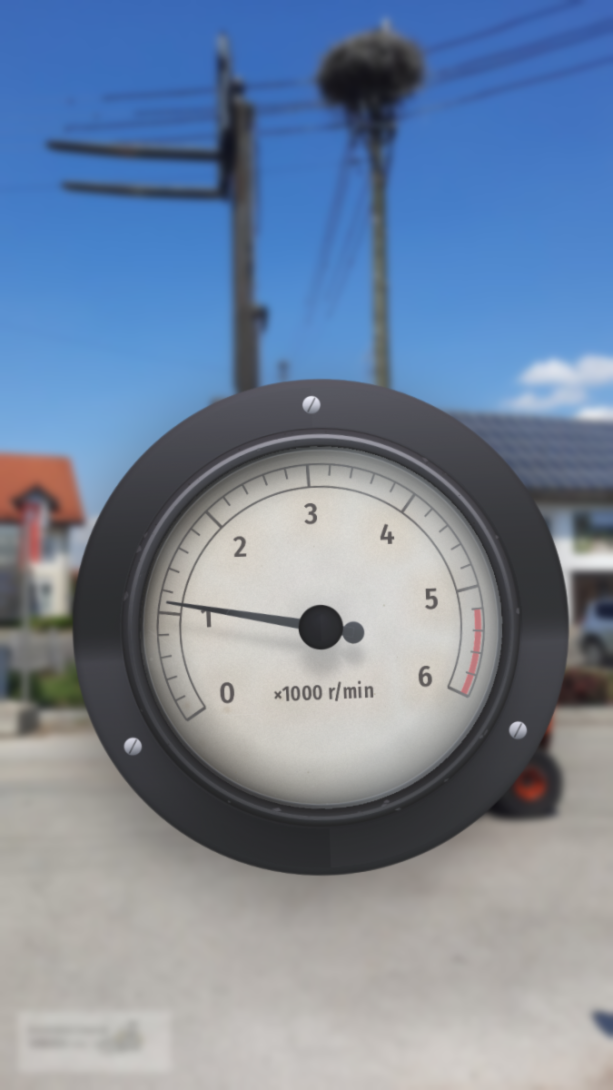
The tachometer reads 1100 rpm
